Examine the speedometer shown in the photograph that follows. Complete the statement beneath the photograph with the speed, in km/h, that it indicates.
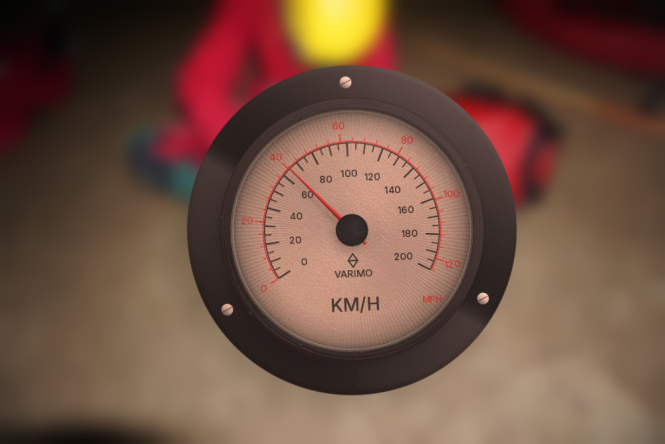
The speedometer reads 65 km/h
